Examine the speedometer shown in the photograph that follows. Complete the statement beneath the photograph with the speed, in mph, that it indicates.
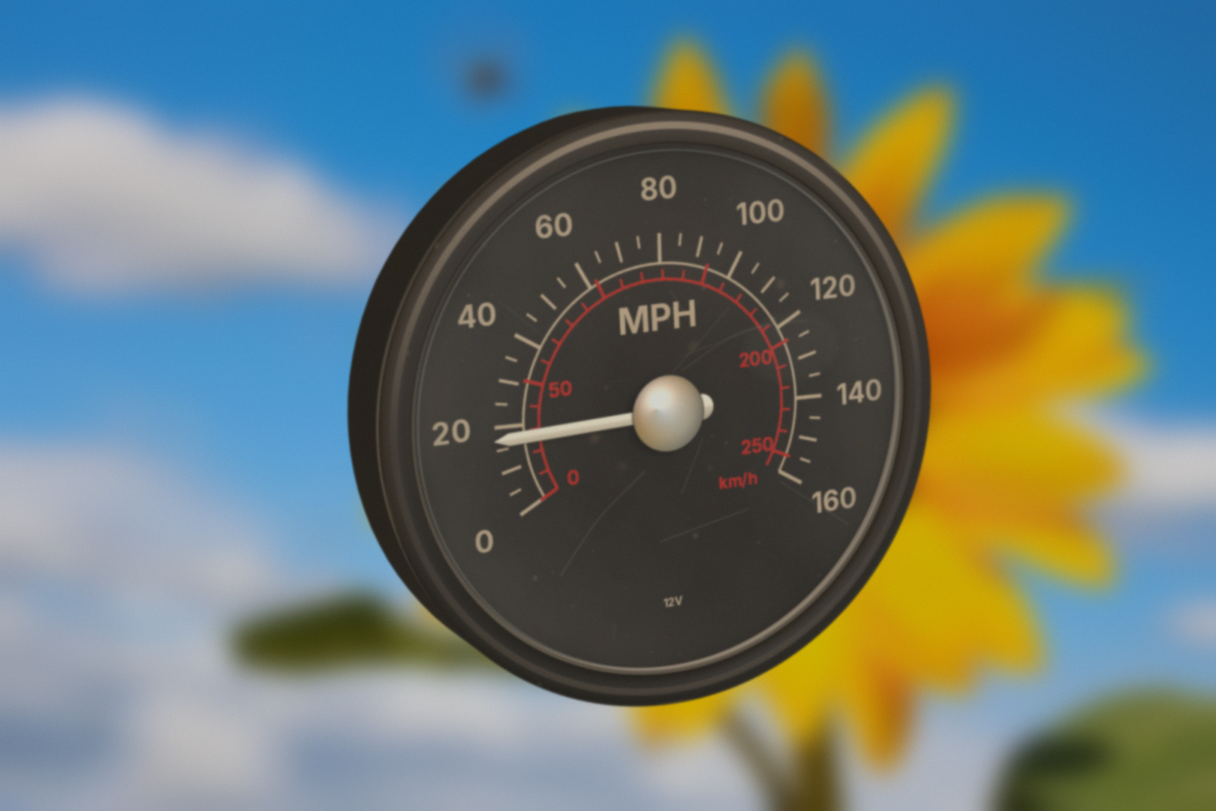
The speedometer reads 17.5 mph
